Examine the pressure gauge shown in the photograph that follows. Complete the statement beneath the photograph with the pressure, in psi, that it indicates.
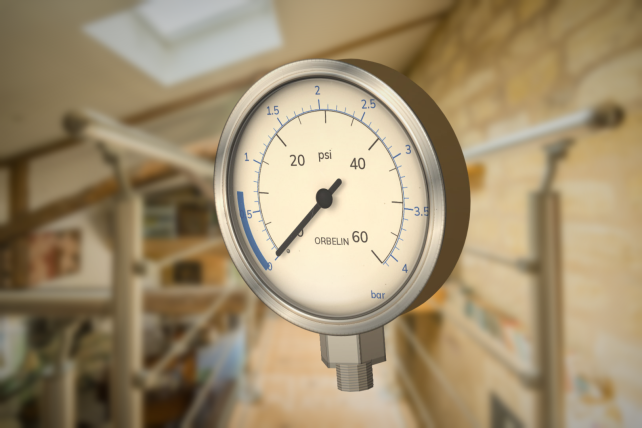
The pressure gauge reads 0 psi
